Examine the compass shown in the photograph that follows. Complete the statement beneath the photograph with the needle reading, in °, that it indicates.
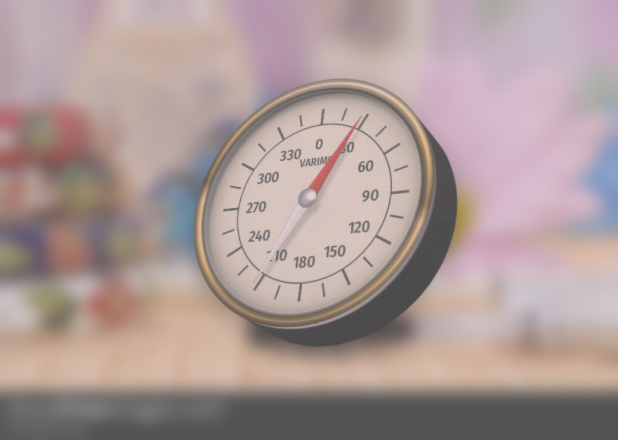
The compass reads 30 °
